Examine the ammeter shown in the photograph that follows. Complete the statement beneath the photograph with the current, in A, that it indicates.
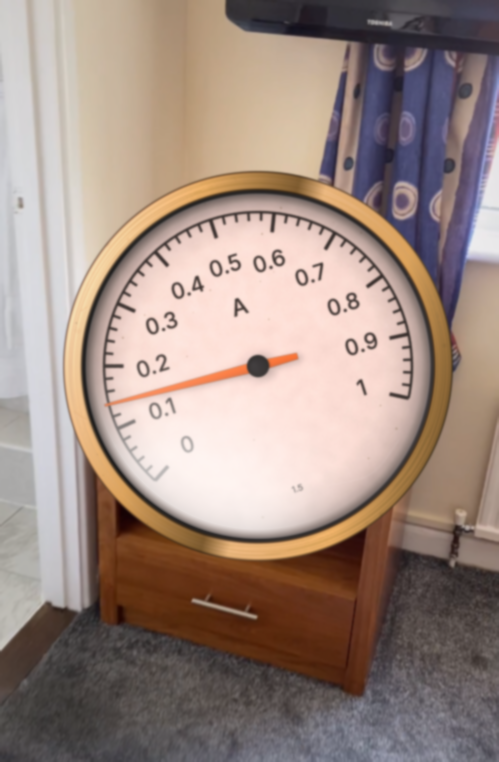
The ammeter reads 0.14 A
